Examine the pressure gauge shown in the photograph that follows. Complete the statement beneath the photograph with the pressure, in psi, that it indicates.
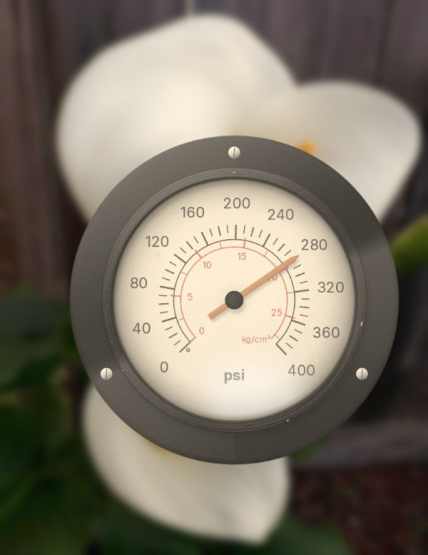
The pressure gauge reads 280 psi
